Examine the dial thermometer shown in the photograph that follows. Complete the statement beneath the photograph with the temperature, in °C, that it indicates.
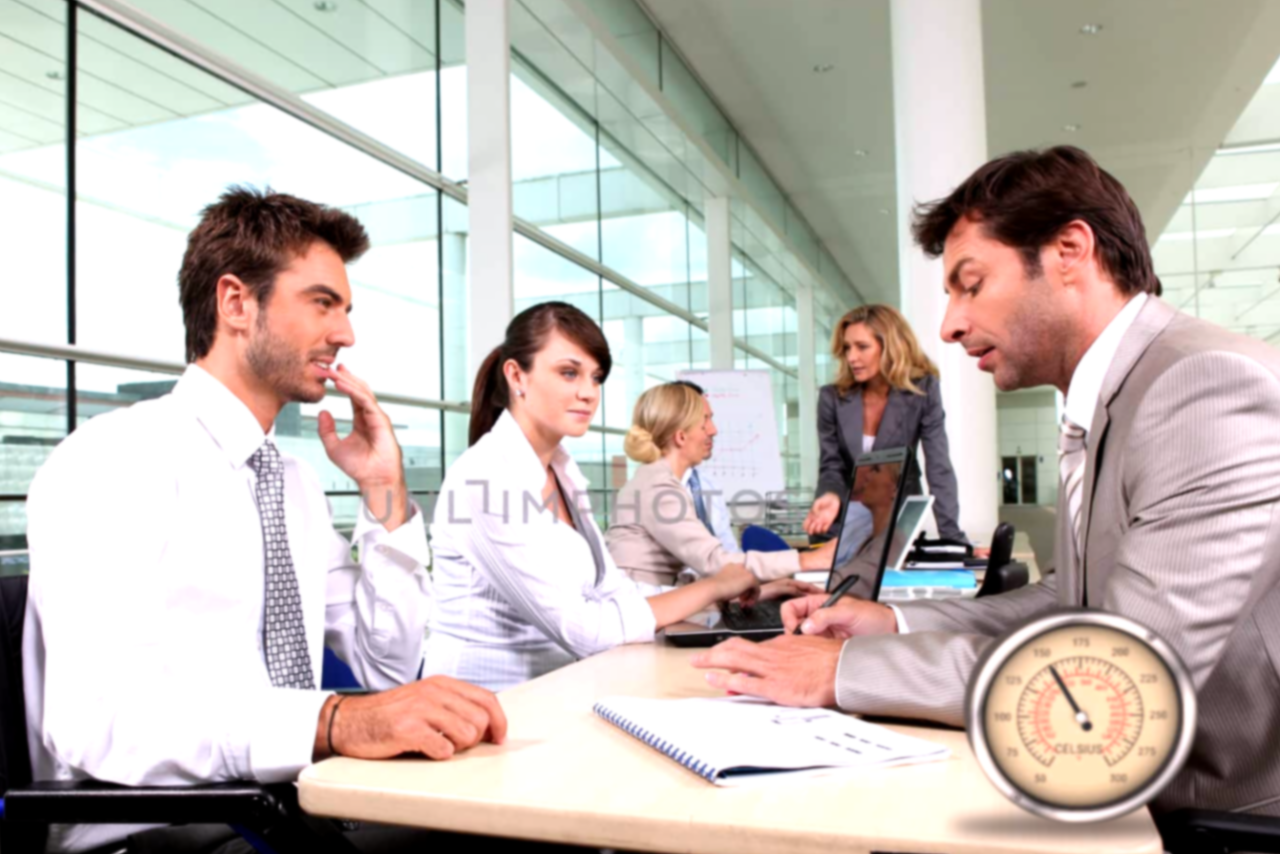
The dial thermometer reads 150 °C
